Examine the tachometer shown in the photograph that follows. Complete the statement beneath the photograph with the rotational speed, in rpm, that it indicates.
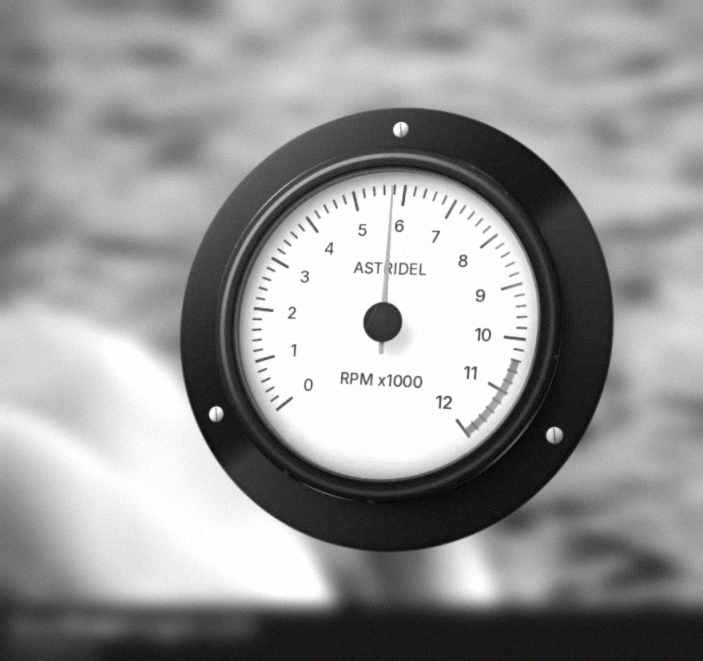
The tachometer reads 5800 rpm
